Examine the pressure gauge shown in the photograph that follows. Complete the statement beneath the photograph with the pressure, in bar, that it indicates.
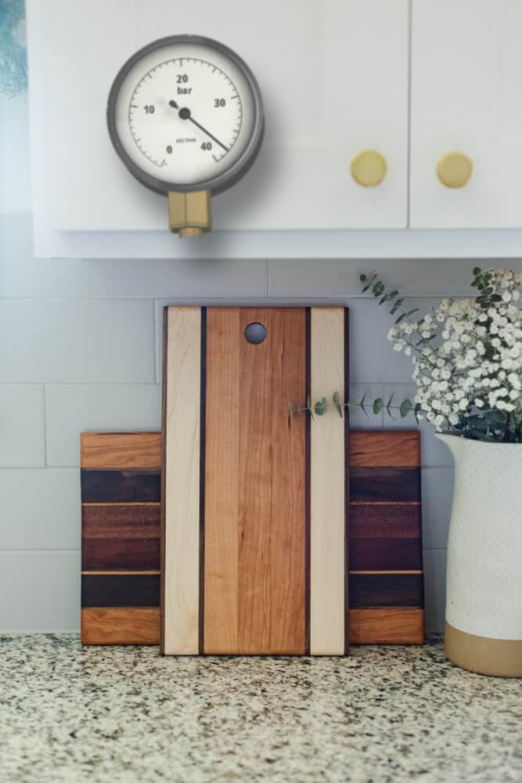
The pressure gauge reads 38 bar
